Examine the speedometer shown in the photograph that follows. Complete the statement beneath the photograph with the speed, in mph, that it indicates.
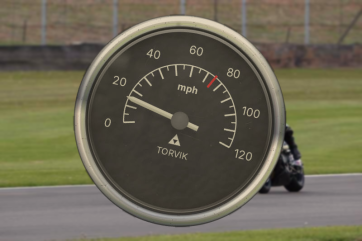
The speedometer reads 15 mph
